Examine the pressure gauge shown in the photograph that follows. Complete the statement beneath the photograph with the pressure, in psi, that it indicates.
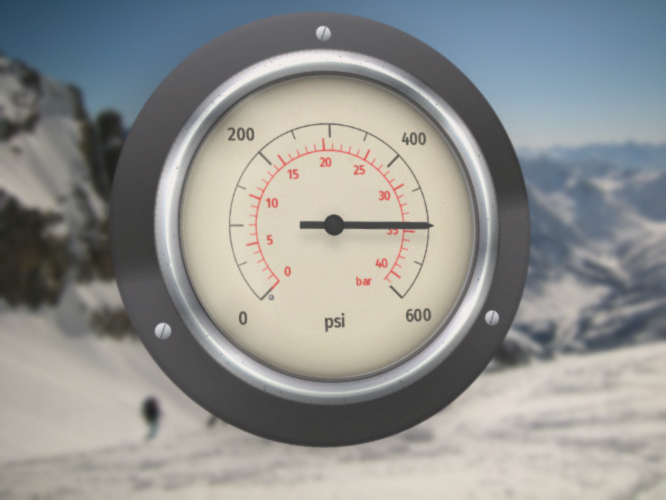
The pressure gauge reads 500 psi
